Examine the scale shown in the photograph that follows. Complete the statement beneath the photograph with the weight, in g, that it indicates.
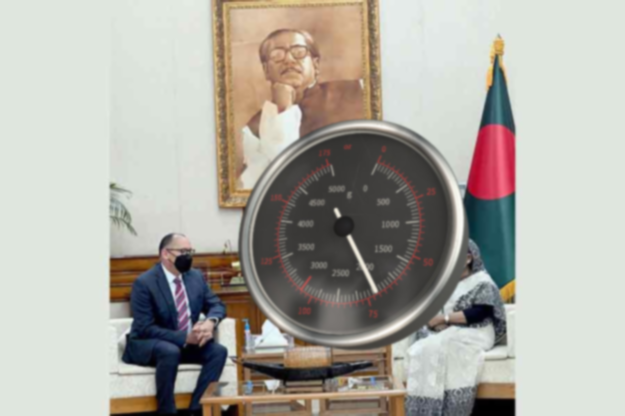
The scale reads 2000 g
